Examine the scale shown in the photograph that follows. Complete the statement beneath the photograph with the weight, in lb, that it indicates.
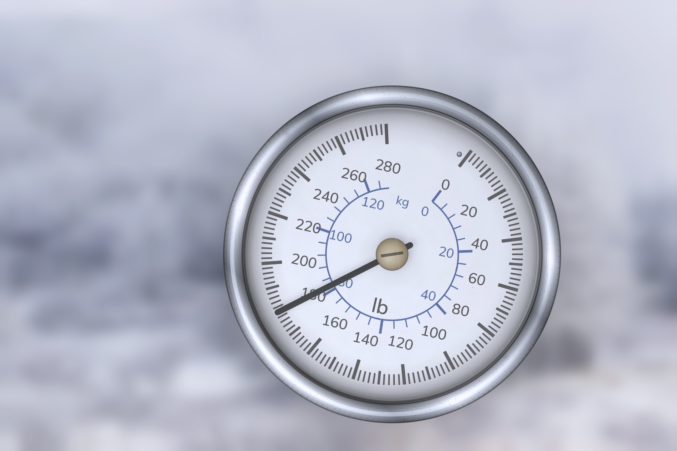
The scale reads 180 lb
